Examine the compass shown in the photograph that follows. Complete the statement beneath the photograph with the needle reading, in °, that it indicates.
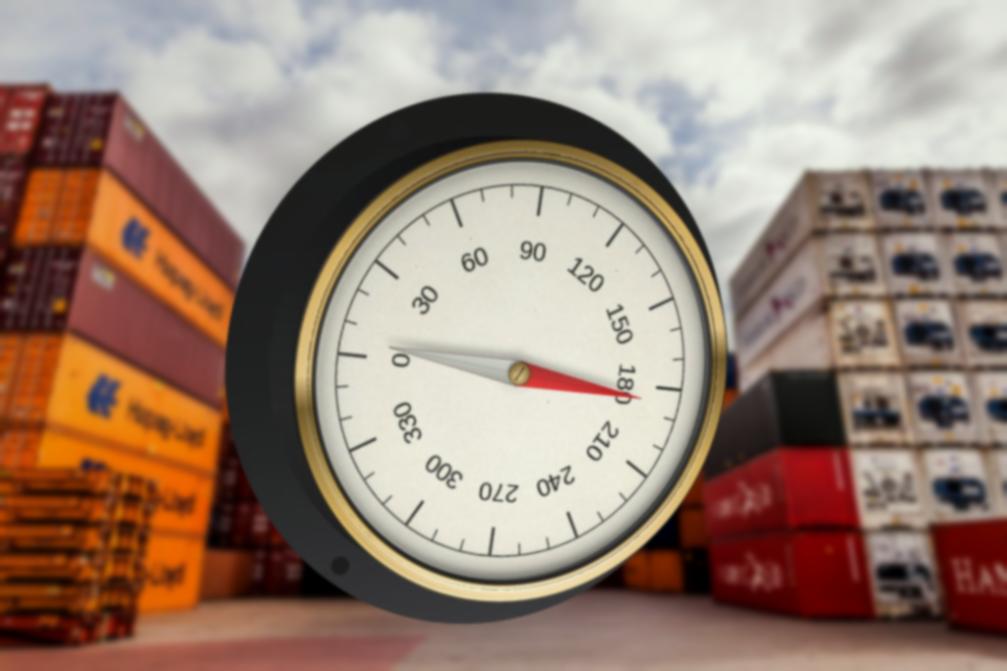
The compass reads 185 °
